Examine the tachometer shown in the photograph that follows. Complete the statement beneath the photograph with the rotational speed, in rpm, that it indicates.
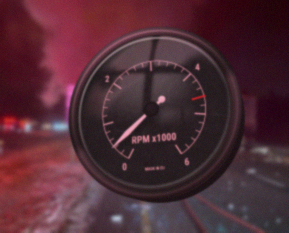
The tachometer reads 400 rpm
